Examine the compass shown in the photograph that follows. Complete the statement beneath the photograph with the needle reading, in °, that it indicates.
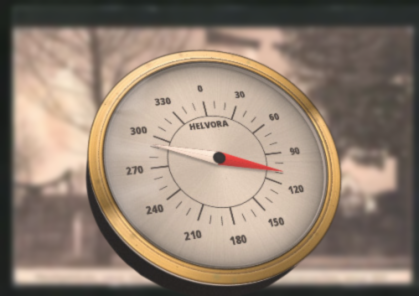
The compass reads 110 °
